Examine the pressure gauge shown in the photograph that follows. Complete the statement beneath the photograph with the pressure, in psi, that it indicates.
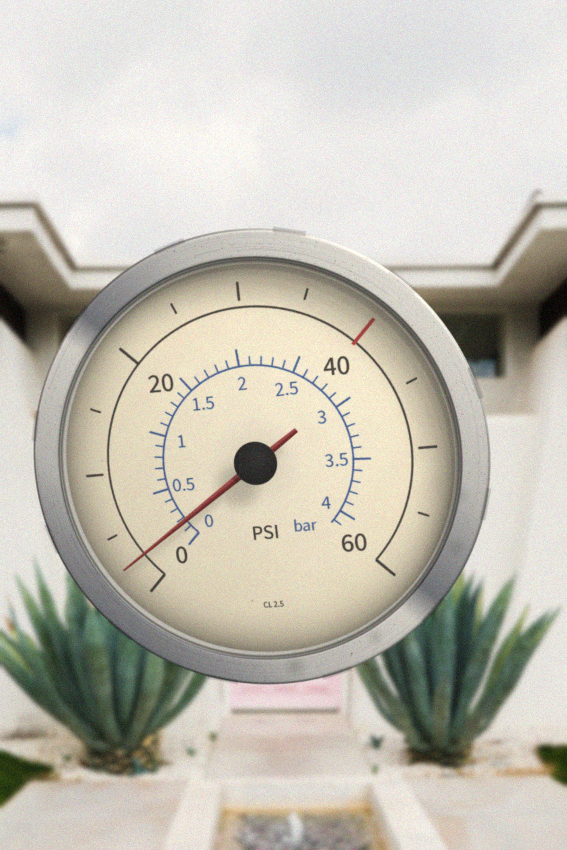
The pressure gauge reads 2.5 psi
